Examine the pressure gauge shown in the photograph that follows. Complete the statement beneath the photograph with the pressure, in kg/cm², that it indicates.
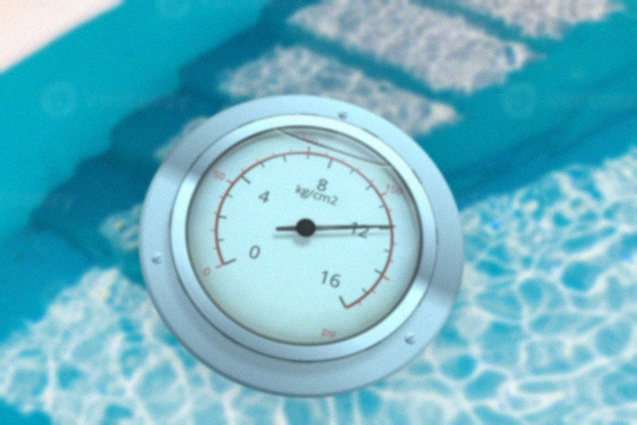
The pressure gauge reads 12 kg/cm²
